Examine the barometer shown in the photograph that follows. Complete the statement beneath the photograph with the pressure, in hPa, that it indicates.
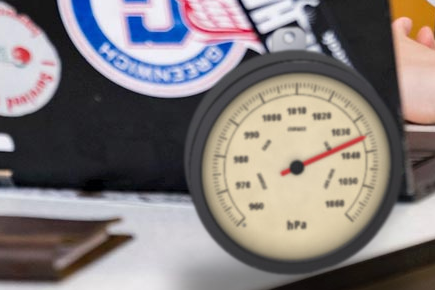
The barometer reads 1035 hPa
